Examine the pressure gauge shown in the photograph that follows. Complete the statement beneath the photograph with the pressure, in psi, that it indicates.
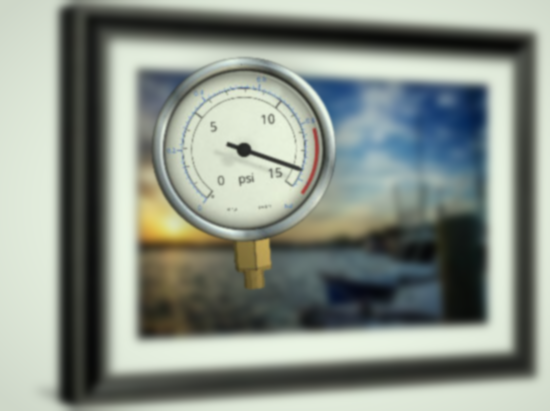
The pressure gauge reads 14 psi
